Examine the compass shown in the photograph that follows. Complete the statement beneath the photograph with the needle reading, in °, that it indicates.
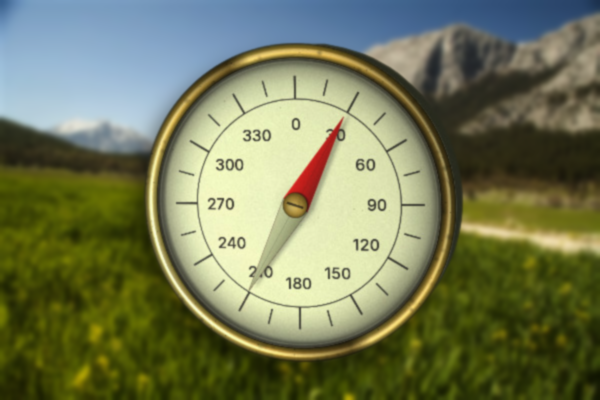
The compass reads 30 °
